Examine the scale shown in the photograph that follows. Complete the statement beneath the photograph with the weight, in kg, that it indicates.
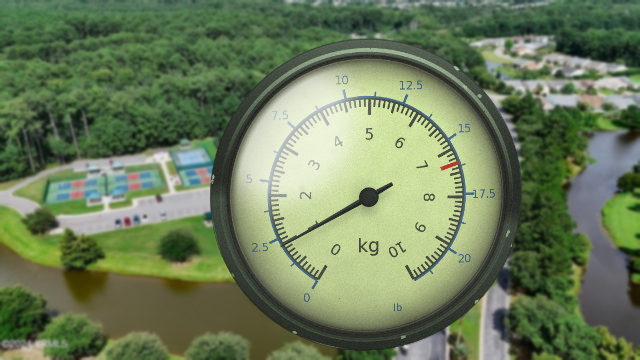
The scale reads 1 kg
